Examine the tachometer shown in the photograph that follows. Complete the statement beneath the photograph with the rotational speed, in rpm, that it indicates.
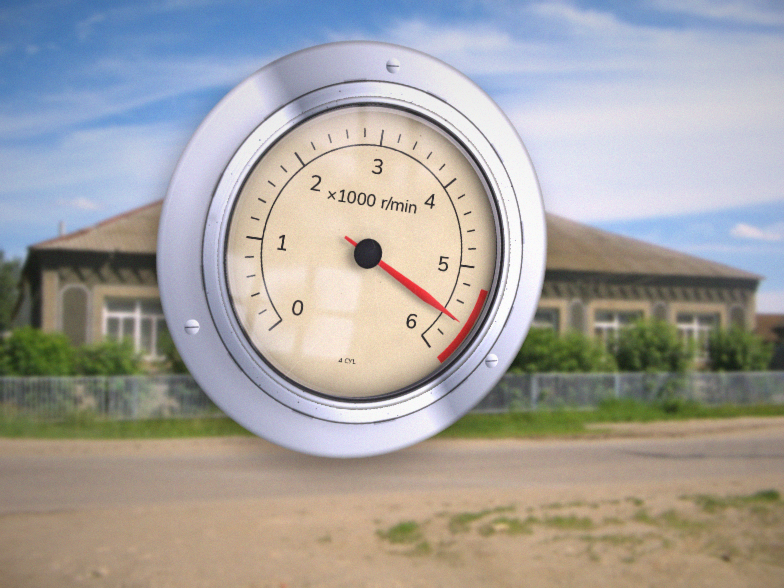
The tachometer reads 5600 rpm
